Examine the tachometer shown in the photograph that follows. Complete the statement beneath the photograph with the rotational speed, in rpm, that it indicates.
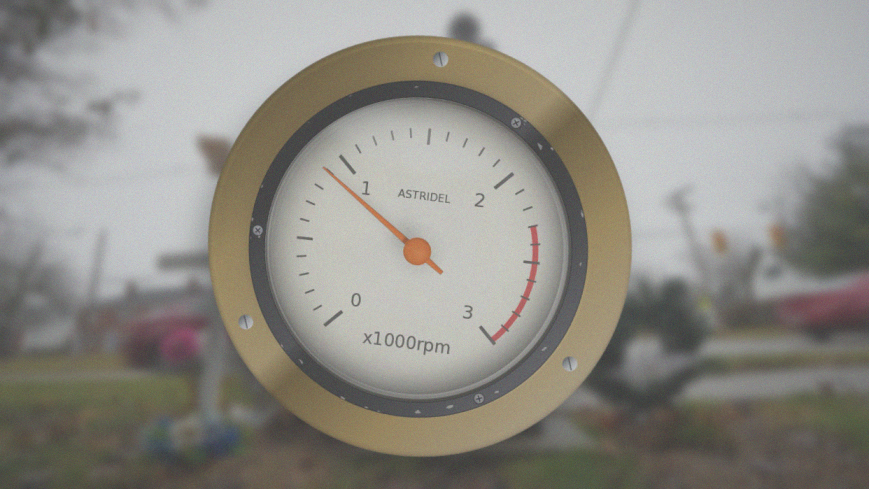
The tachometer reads 900 rpm
